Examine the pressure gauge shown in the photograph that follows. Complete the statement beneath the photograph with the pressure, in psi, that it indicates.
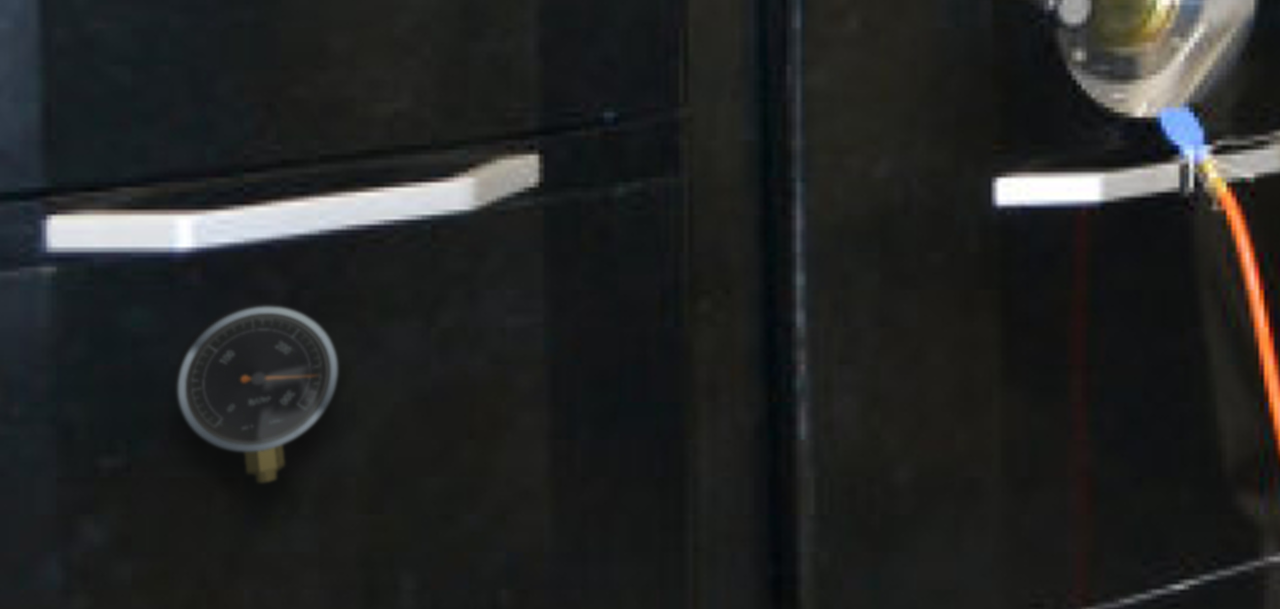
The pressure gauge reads 260 psi
